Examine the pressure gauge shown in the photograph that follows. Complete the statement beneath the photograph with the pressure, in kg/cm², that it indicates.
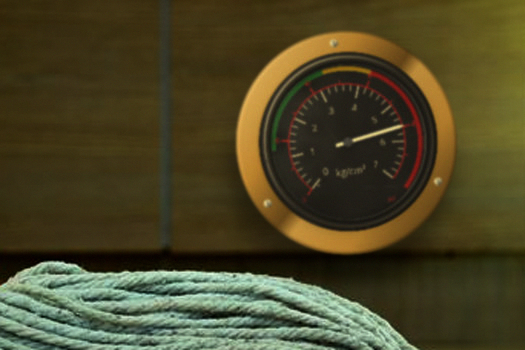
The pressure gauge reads 5.6 kg/cm²
